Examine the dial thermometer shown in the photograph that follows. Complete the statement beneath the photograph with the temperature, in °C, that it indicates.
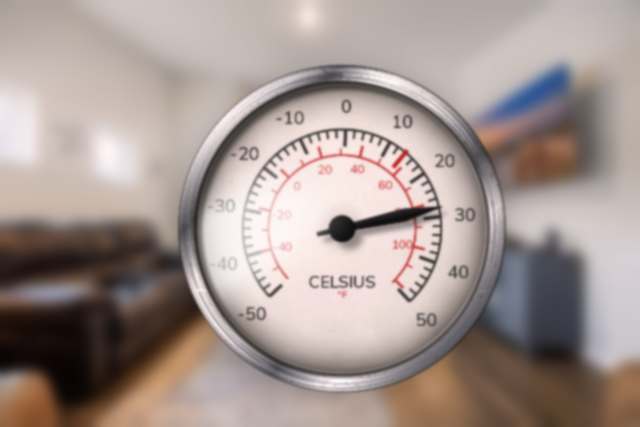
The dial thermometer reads 28 °C
